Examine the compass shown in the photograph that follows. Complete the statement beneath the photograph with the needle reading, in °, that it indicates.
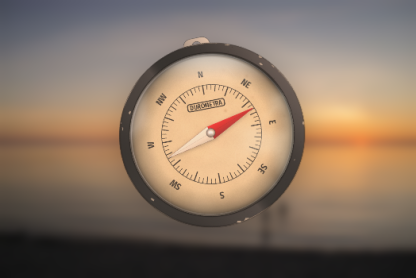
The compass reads 70 °
